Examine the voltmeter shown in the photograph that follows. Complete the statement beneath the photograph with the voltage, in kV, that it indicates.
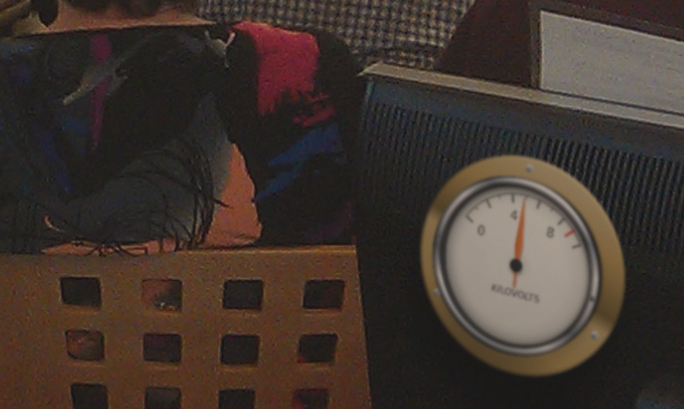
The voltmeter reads 5 kV
